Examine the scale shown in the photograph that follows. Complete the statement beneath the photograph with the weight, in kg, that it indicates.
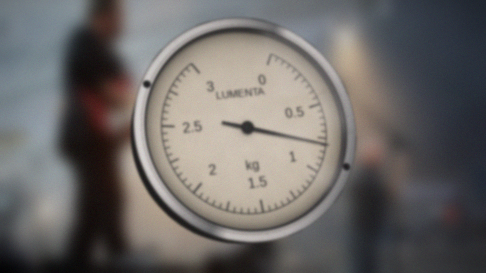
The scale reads 0.8 kg
